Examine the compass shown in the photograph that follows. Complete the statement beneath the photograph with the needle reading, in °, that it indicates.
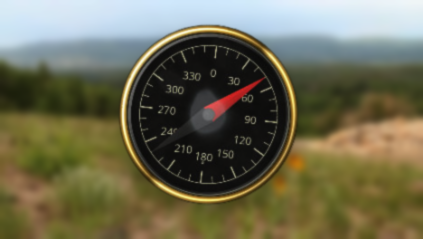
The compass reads 50 °
